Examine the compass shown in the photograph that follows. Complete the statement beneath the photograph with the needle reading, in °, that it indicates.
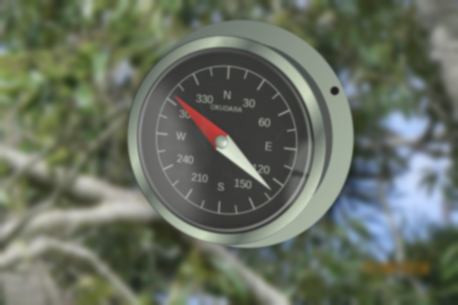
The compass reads 307.5 °
